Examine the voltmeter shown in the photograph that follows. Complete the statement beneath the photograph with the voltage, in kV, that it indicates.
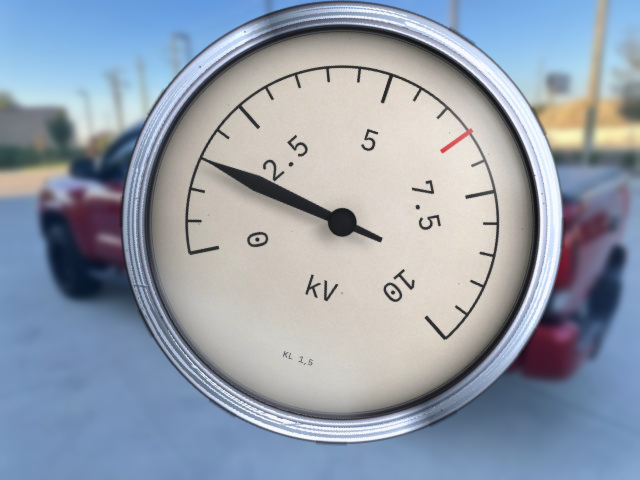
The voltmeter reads 1.5 kV
